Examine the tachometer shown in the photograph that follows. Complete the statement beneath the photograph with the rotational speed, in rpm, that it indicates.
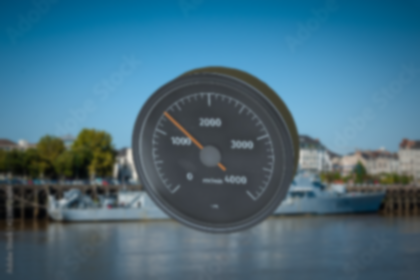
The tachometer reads 1300 rpm
